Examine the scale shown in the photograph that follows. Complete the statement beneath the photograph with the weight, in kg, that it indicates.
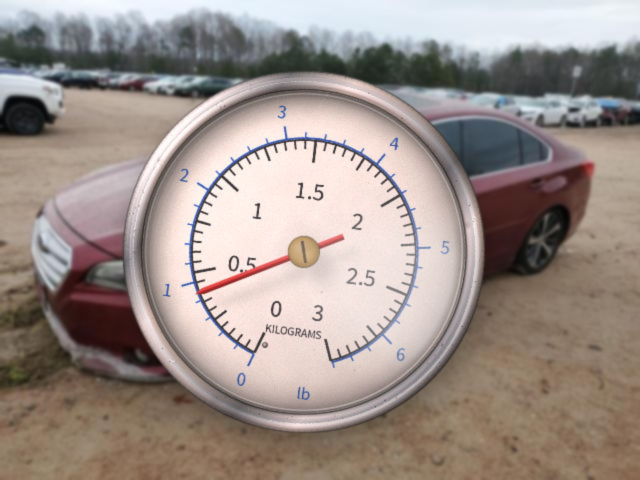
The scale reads 0.4 kg
